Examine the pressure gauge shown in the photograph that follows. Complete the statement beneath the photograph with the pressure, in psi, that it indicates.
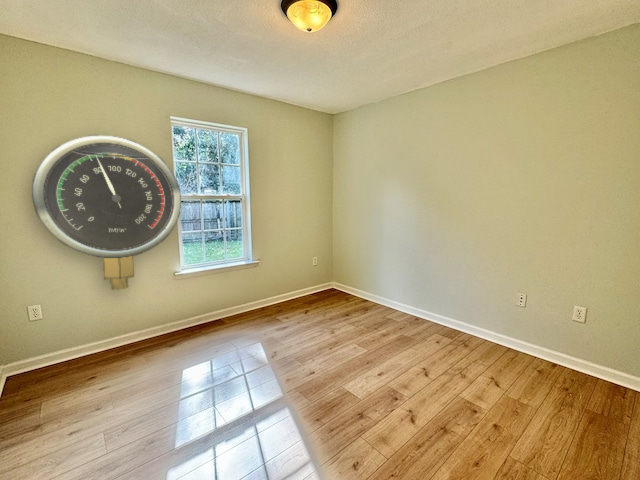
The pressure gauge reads 85 psi
